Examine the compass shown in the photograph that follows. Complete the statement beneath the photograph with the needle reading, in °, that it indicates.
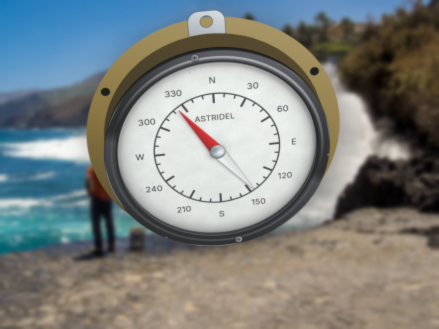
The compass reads 325 °
